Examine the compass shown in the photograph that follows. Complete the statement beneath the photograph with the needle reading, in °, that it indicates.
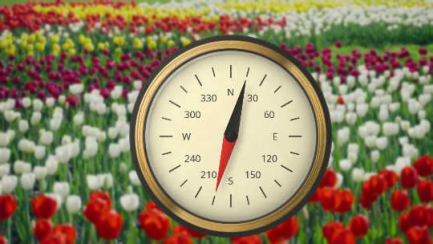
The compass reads 195 °
